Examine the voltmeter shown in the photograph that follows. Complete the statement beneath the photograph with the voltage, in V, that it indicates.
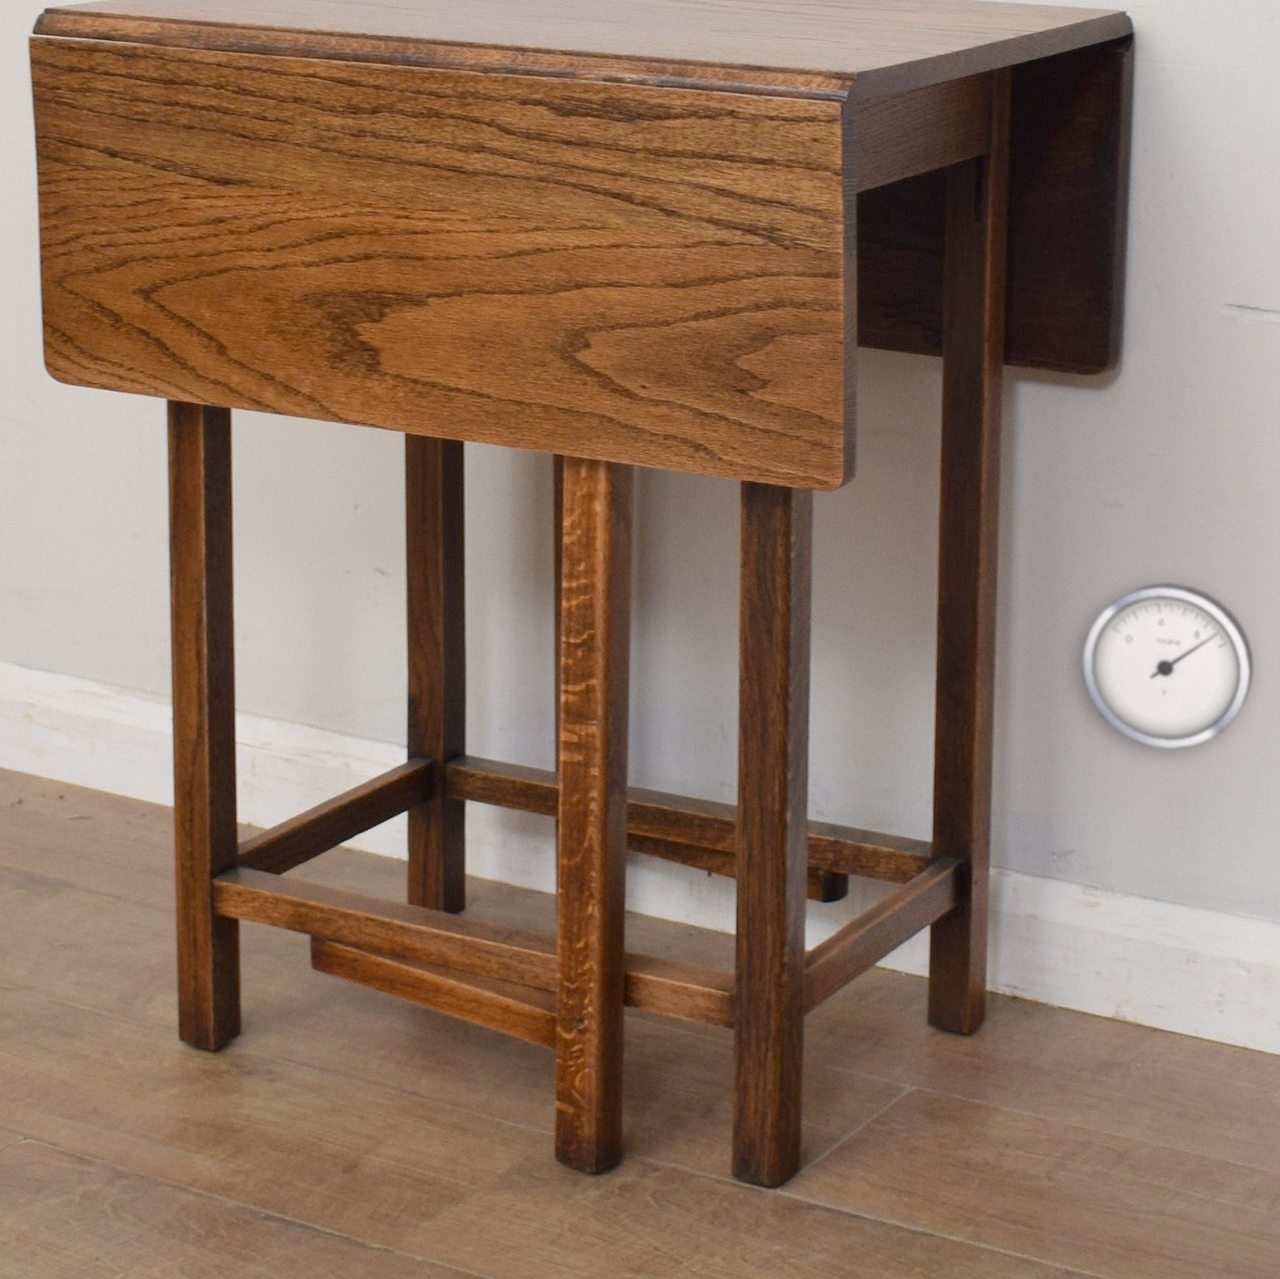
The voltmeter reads 9 V
